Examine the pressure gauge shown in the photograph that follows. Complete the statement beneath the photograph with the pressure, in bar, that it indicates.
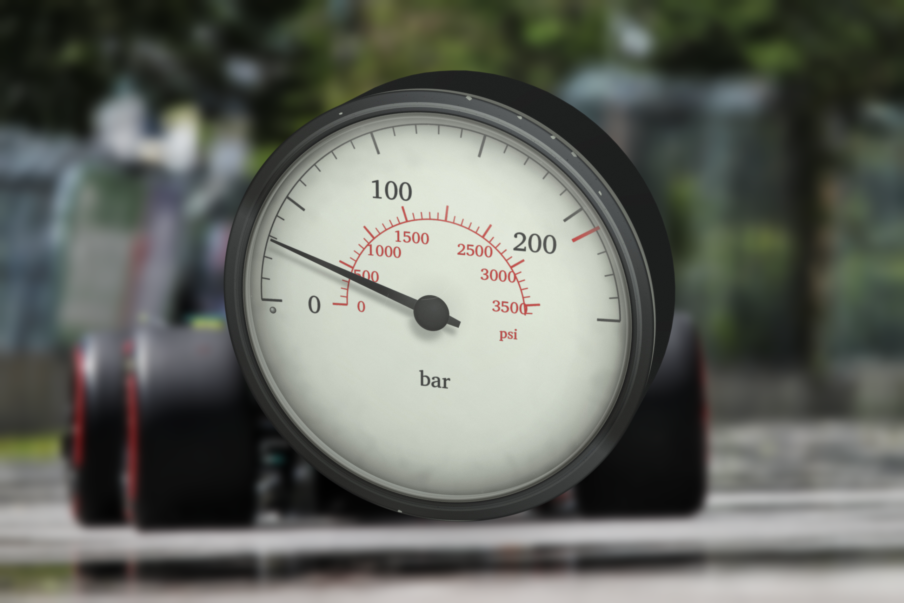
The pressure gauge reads 30 bar
